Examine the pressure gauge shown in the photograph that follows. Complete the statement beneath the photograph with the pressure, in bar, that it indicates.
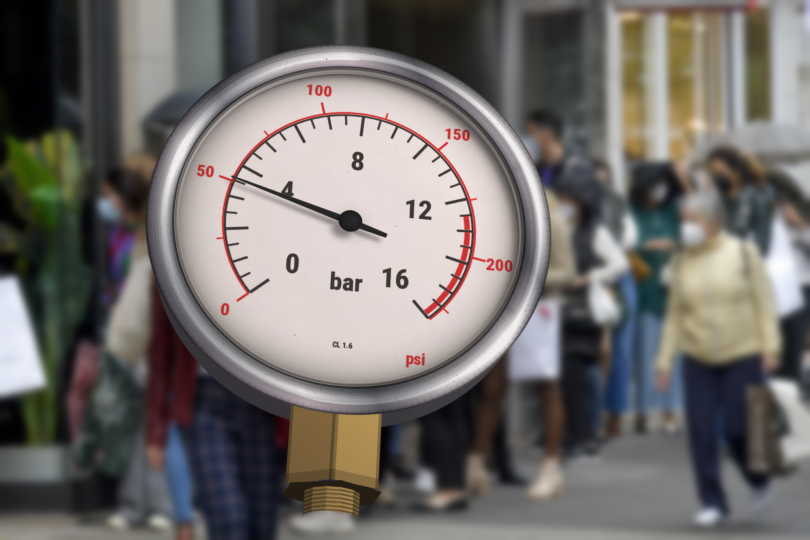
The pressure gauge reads 3.5 bar
